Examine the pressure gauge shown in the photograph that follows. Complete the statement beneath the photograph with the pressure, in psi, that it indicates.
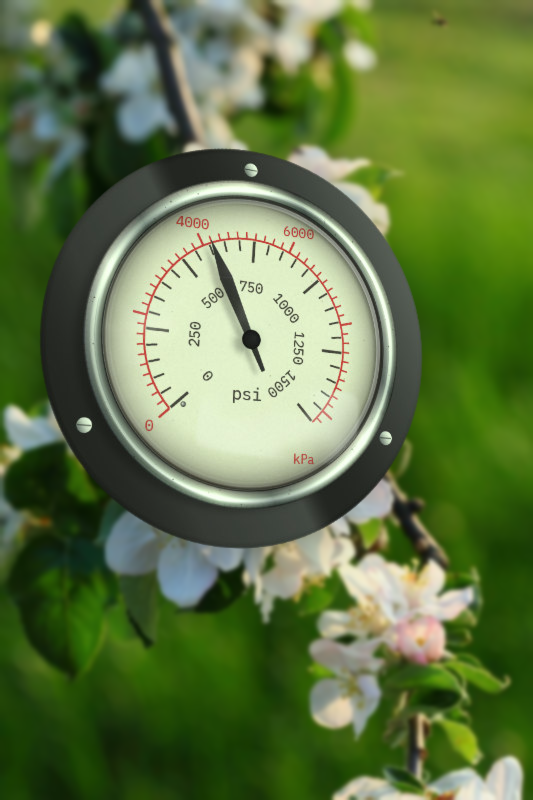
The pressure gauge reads 600 psi
